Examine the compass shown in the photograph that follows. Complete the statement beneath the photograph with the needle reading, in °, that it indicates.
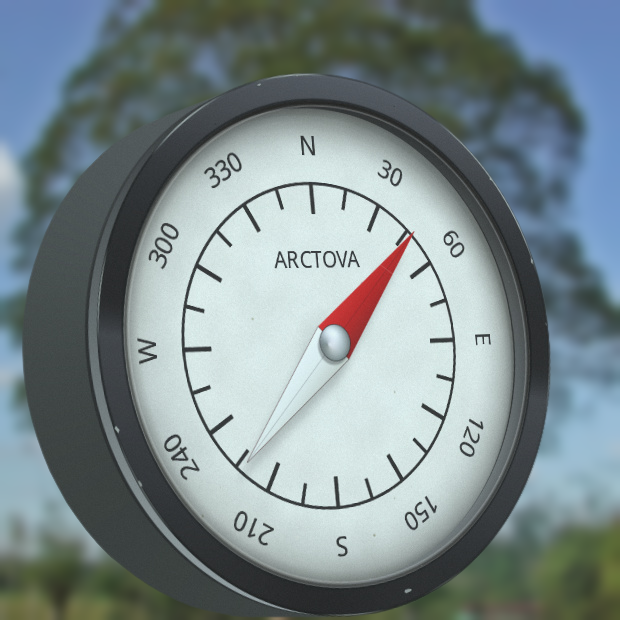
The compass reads 45 °
